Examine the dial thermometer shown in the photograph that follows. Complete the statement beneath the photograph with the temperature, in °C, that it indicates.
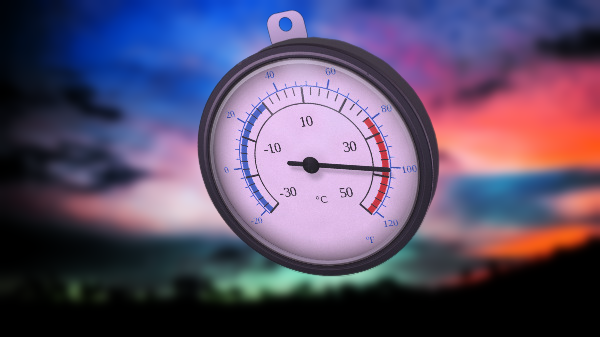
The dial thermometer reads 38 °C
